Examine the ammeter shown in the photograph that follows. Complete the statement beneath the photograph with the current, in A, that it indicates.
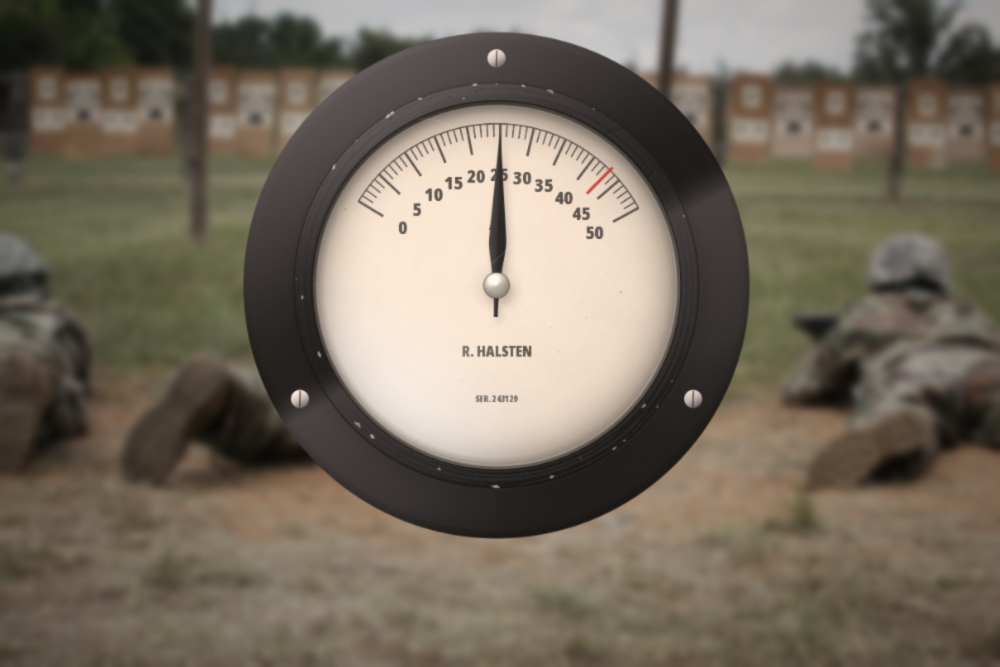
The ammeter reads 25 A
